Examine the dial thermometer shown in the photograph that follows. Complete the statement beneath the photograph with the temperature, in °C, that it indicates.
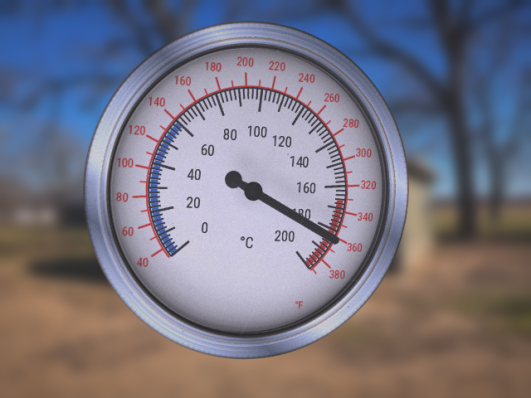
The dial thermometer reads 184 °C
